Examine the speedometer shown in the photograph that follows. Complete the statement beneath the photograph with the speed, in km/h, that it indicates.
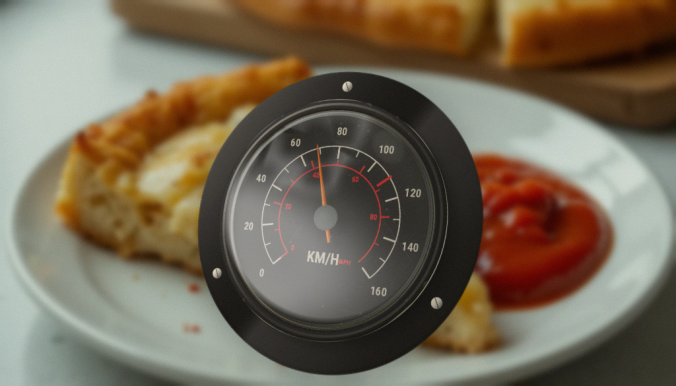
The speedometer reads 70 km/h
